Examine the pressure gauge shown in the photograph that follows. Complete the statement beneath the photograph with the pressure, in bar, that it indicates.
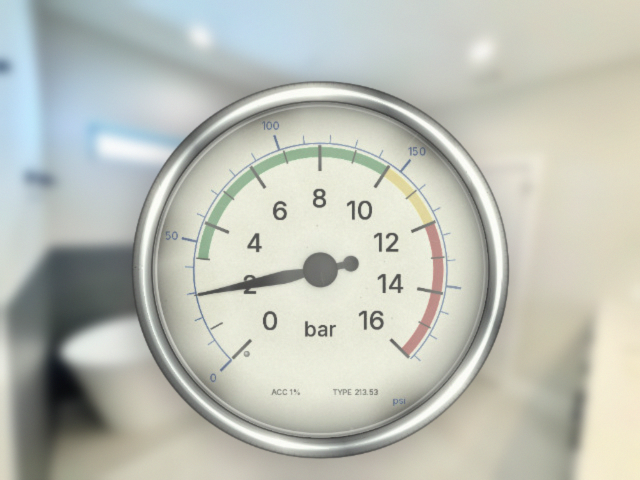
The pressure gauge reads 2 bar
